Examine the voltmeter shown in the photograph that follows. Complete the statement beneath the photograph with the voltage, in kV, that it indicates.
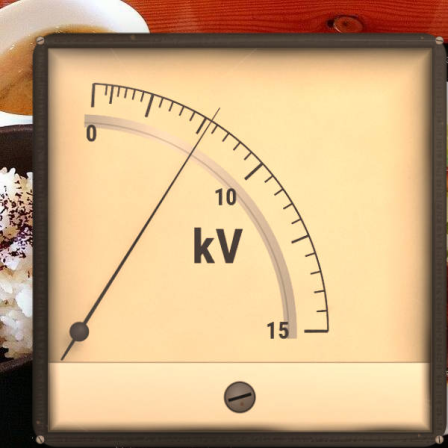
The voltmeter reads 7.75 kV
